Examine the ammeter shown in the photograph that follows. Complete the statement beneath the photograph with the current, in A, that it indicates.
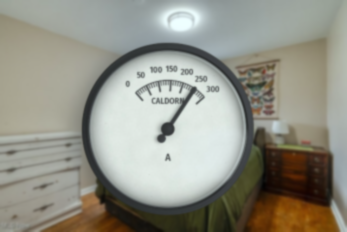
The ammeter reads 250 A
